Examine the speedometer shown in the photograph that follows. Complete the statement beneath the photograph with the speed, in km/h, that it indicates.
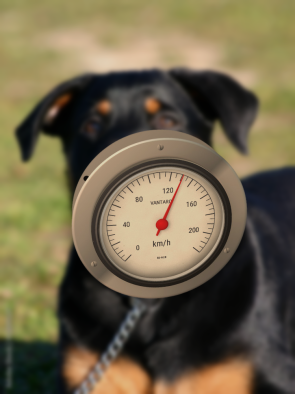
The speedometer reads 130 km/h
